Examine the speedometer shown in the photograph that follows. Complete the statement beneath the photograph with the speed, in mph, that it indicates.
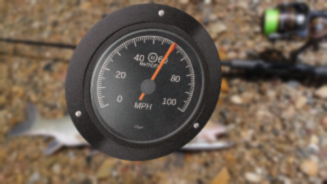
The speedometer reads 60 mph
